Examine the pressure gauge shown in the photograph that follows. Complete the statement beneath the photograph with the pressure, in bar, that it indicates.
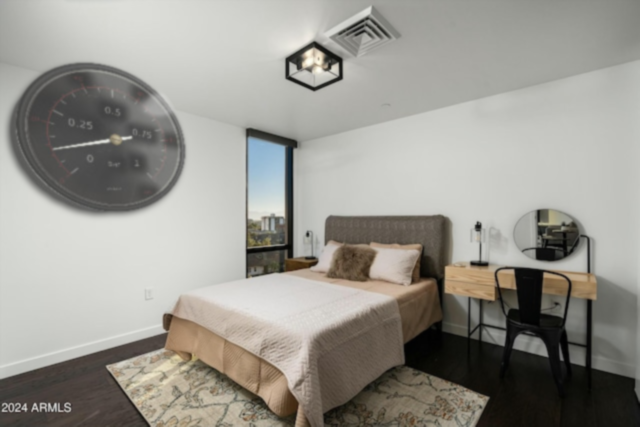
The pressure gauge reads 0.1 bar
